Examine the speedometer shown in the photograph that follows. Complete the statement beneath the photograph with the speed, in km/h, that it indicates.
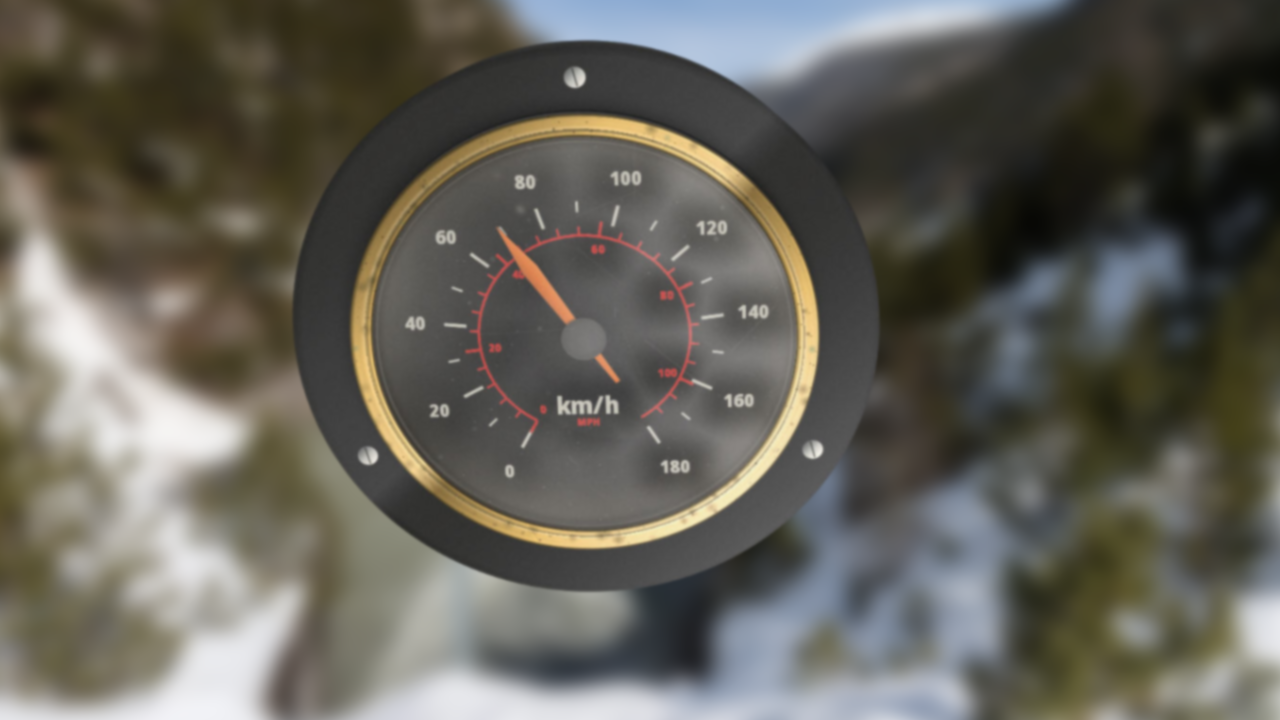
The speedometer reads 70 km/h
